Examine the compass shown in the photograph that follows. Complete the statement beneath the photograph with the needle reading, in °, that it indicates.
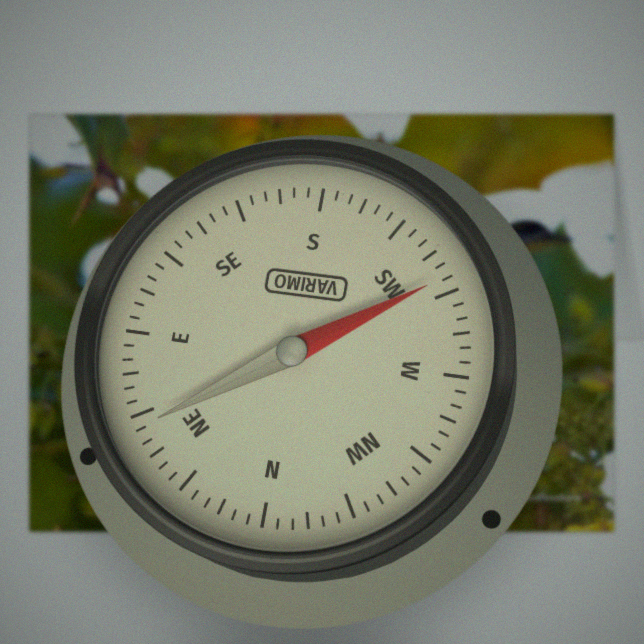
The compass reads 235 °
